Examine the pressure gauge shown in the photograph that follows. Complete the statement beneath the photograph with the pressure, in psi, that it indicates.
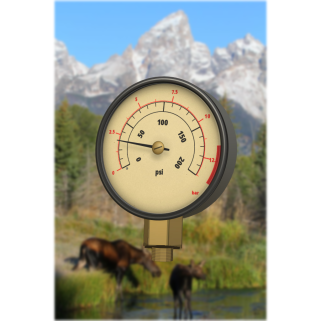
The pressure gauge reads 30 psi
